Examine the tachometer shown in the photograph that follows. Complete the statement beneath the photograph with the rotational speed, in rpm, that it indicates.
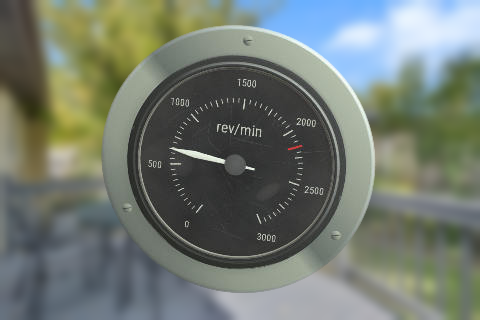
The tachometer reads 650 rpm
